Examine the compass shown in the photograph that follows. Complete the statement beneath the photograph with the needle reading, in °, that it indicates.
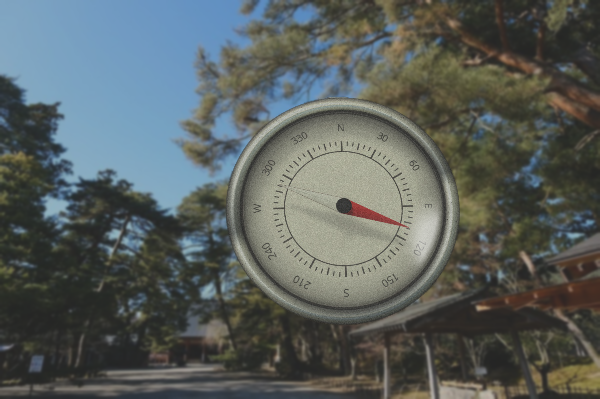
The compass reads 110 °
